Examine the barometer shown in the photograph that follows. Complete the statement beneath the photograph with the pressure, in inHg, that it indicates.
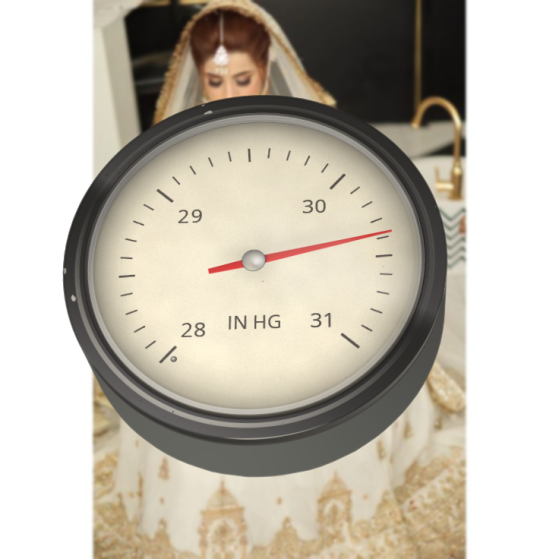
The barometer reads 30.4 inHg
